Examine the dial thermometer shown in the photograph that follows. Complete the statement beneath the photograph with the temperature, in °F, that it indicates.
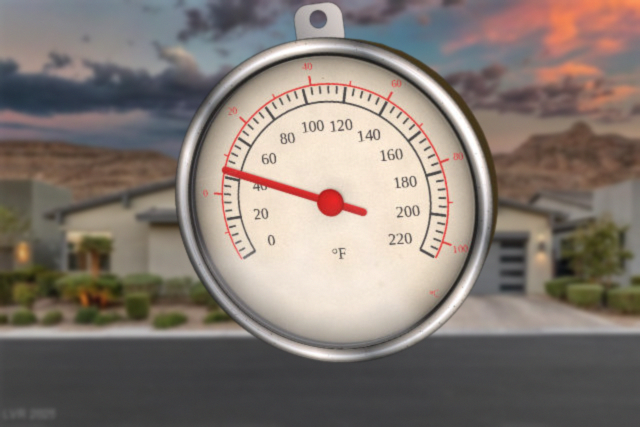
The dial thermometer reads 44 °F
